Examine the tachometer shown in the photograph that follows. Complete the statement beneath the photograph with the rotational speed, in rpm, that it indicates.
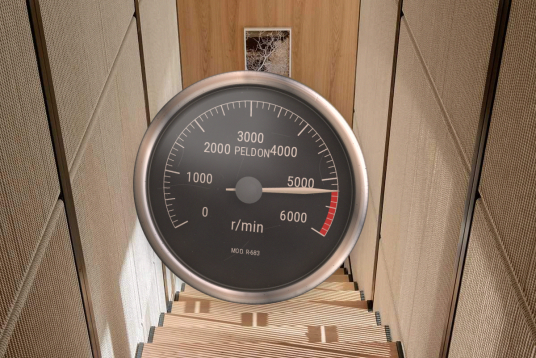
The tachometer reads 5200 rpm
